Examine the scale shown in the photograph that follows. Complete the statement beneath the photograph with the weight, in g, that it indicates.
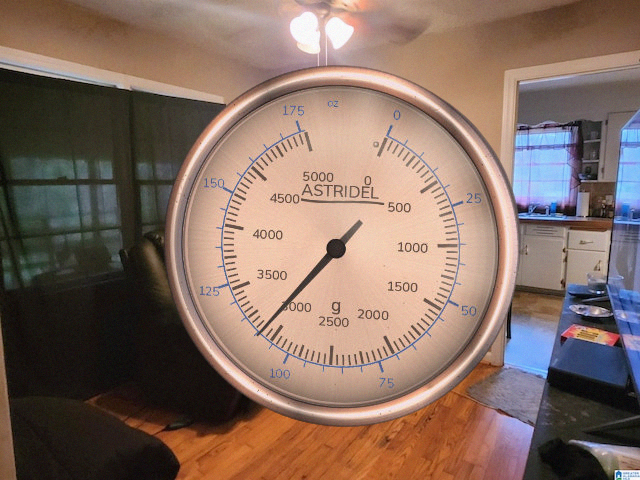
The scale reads 3100 g
